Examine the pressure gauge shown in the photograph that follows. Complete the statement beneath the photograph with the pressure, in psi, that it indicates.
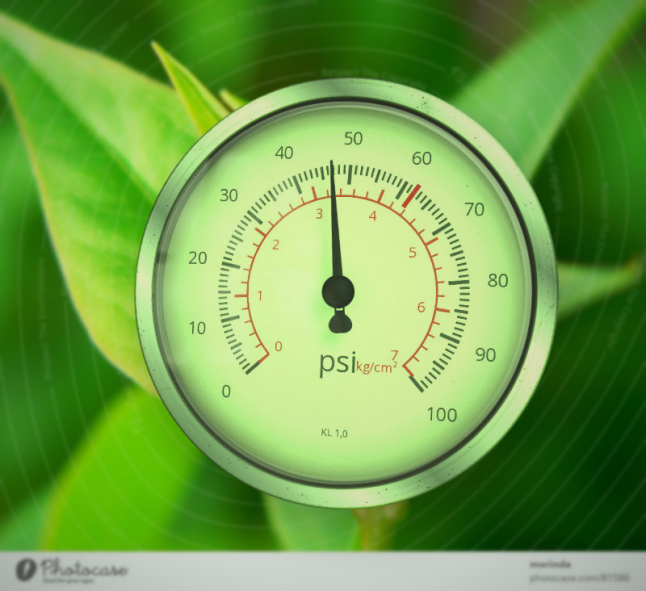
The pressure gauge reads 47 psi
